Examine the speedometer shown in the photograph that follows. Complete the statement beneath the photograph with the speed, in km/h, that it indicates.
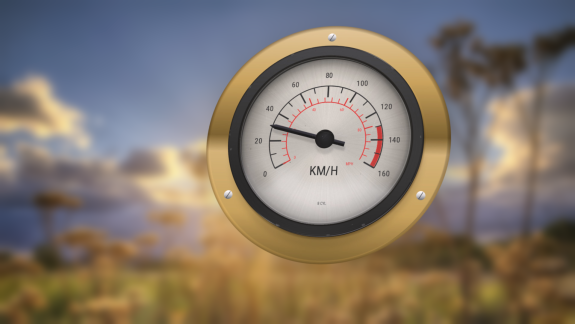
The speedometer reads 30 km/h
